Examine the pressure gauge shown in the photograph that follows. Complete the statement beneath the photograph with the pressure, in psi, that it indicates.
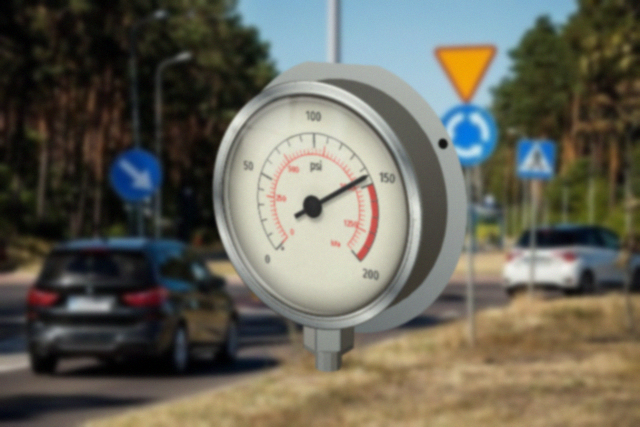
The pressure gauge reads 145 psi
